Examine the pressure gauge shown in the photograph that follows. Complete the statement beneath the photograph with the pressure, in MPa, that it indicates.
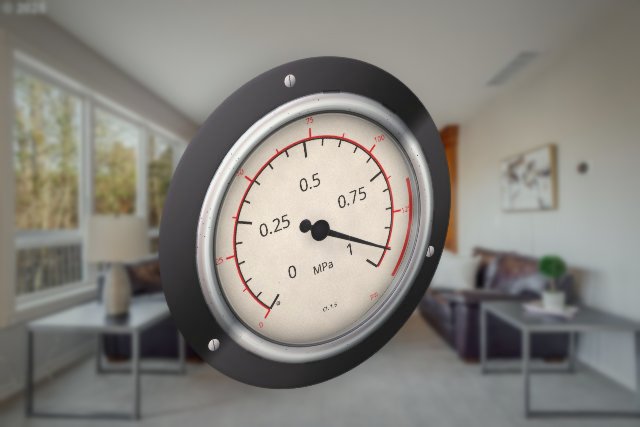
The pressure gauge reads 0.95 MPa
